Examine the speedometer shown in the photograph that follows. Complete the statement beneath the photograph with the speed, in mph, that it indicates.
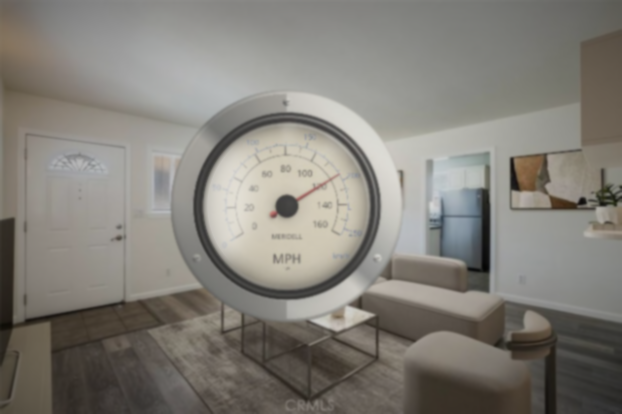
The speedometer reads 120 mph
